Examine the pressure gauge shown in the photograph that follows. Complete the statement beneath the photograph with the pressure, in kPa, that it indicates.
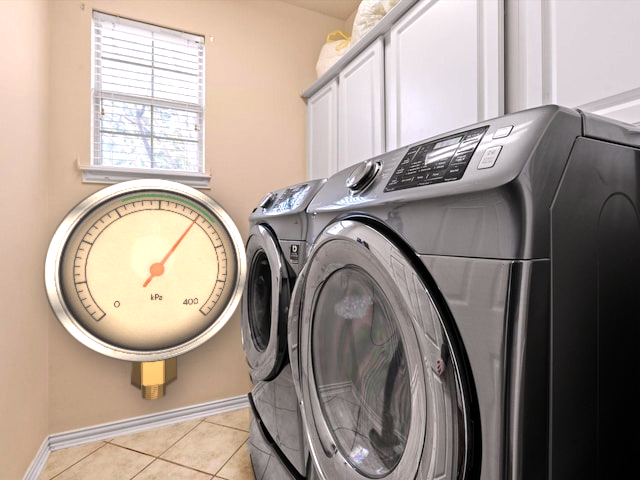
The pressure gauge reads 250 kPa
